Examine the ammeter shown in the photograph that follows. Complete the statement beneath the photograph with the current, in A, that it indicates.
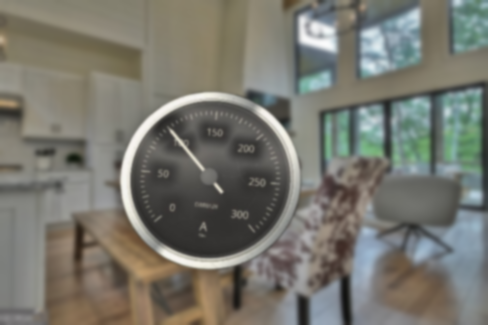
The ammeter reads 100 A
